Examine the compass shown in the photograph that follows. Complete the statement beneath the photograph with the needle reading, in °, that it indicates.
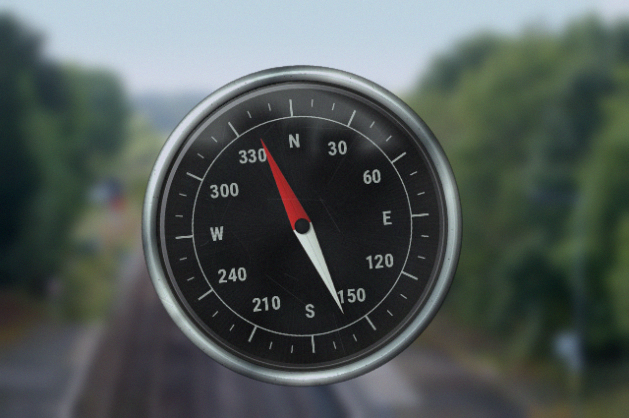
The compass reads 340 °
